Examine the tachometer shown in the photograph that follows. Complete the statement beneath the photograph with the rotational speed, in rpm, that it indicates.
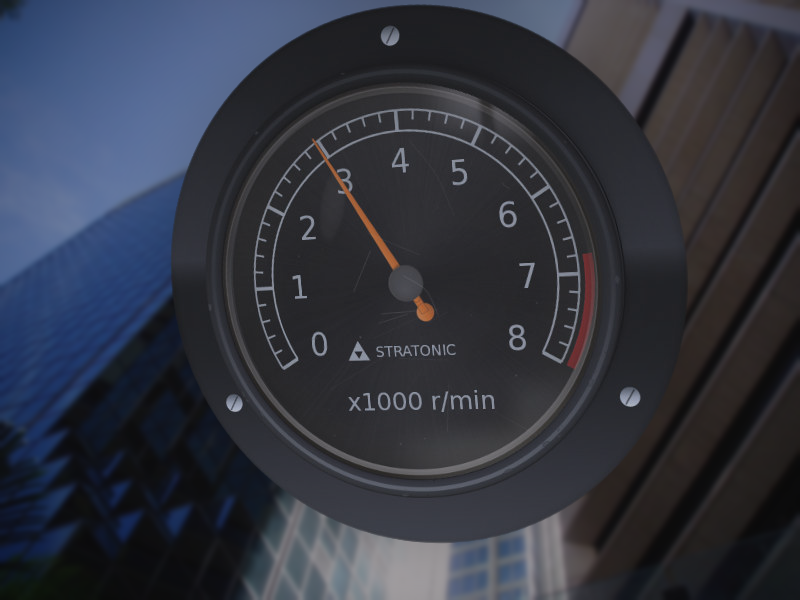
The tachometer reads 3000 rpm
